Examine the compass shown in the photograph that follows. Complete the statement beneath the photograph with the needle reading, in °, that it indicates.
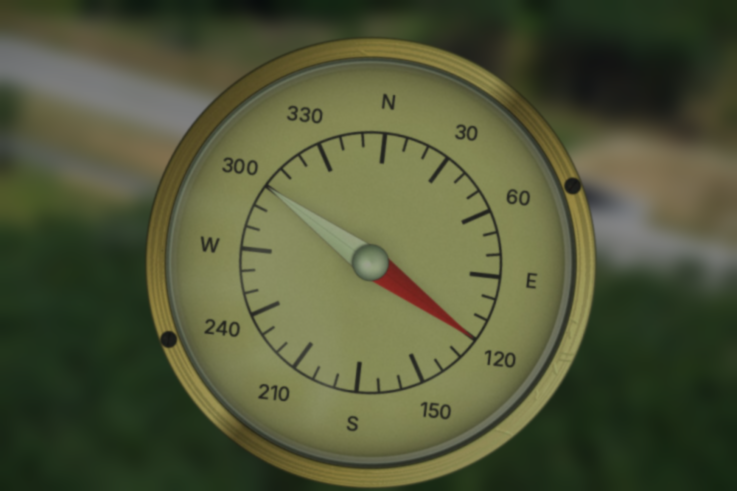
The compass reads 120 °
